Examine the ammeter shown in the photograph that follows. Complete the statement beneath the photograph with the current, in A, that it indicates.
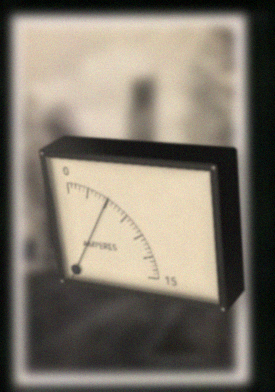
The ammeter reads 5 A
